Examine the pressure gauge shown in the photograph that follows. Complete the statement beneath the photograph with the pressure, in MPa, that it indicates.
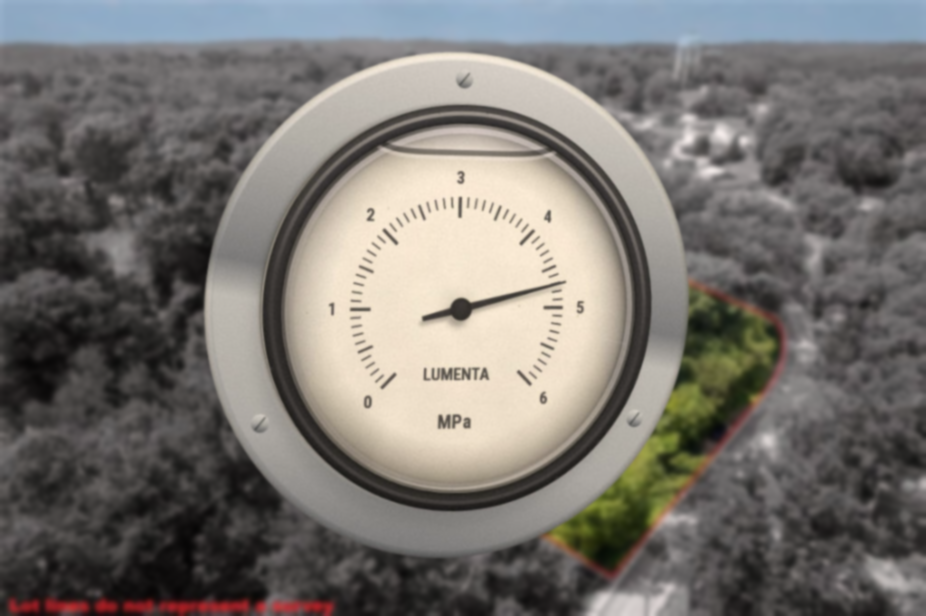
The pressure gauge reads 4.7 MPa
